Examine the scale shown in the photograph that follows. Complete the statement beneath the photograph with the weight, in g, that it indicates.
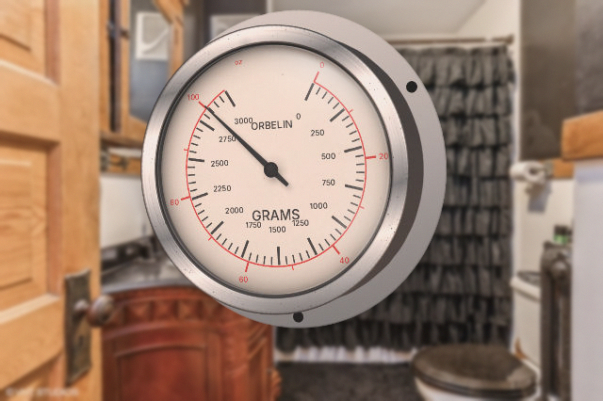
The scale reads 2850 g
